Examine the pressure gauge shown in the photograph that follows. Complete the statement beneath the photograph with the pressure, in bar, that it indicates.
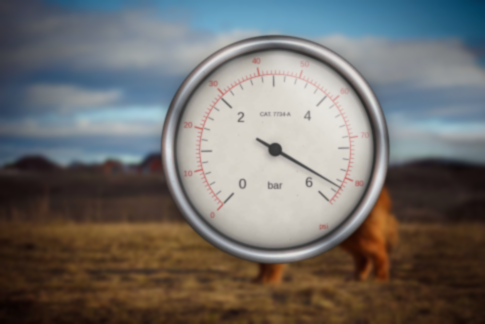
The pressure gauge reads 5.7 bar
